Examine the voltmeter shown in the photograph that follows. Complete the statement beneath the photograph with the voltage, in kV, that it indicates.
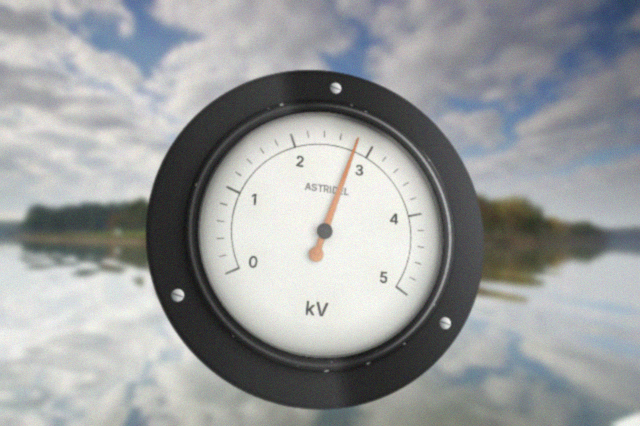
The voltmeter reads 2.8 kV
